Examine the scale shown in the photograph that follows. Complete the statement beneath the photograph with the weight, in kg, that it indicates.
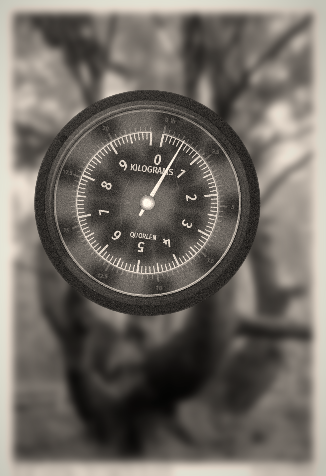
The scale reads 0.5 kg
